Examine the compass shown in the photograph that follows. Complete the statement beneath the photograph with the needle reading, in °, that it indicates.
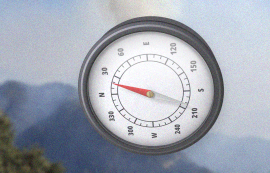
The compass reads 20 °
